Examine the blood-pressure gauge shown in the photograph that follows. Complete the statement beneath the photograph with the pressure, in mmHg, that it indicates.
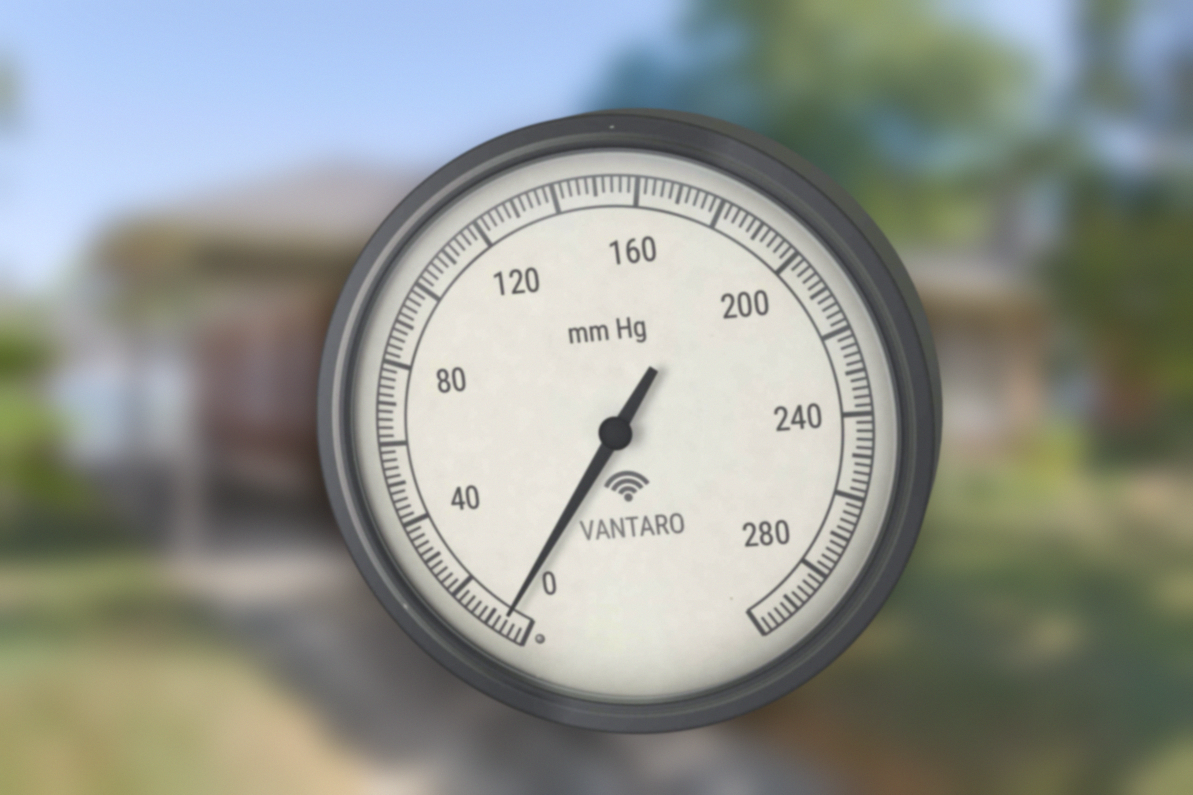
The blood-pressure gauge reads 6 mmHg
